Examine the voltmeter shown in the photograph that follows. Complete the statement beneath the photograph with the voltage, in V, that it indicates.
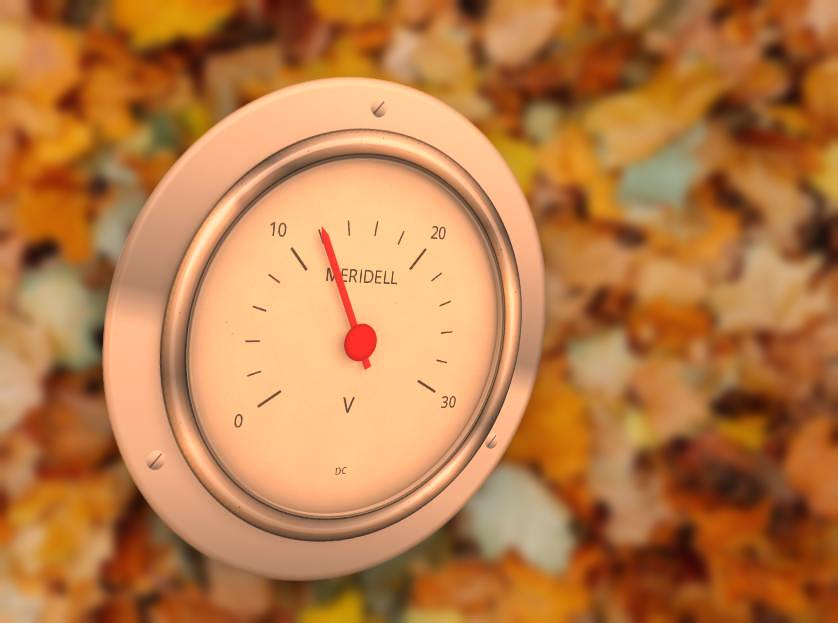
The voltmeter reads 12 V
